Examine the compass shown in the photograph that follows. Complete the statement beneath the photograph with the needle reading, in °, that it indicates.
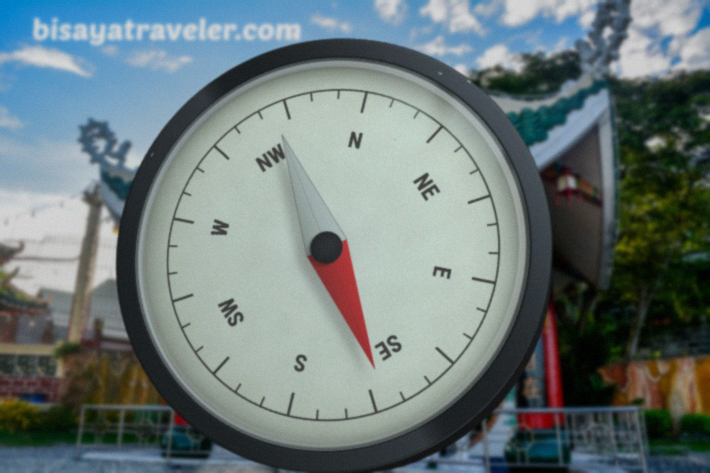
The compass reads 145 °
